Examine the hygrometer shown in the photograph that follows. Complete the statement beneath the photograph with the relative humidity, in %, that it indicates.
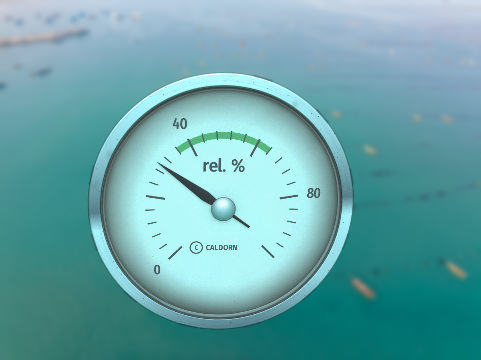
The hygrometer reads 30 %
